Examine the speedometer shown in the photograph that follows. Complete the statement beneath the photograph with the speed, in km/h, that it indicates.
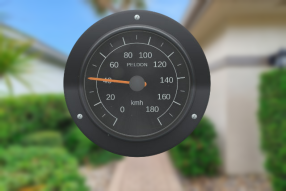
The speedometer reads 40 km/h
